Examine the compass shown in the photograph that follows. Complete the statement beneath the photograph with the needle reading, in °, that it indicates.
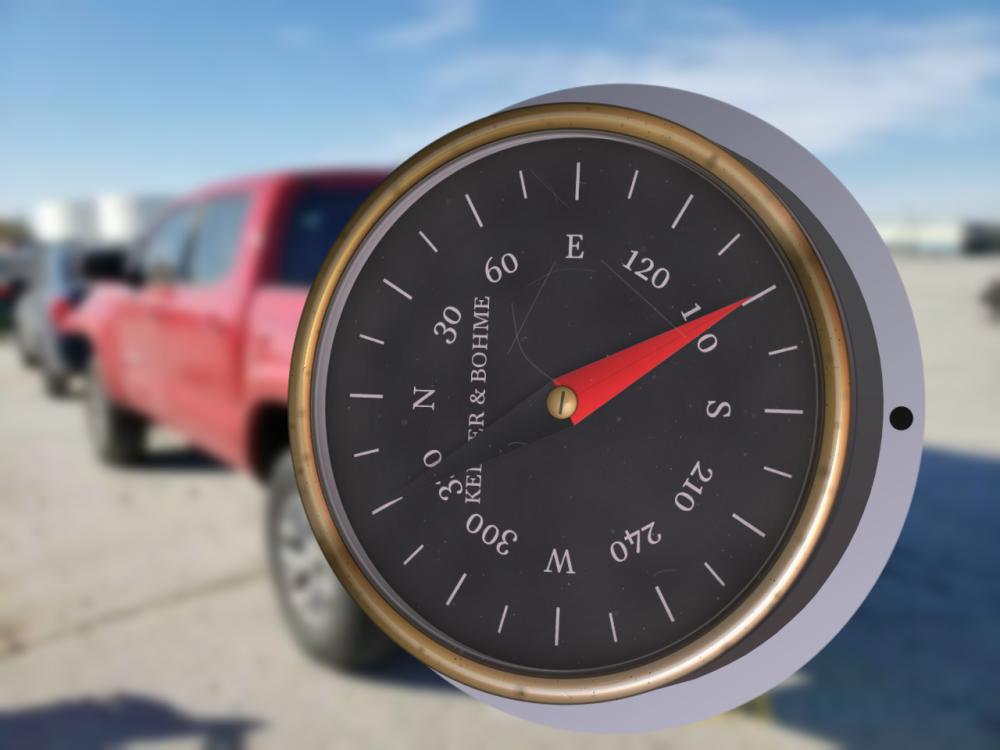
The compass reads 150 °
